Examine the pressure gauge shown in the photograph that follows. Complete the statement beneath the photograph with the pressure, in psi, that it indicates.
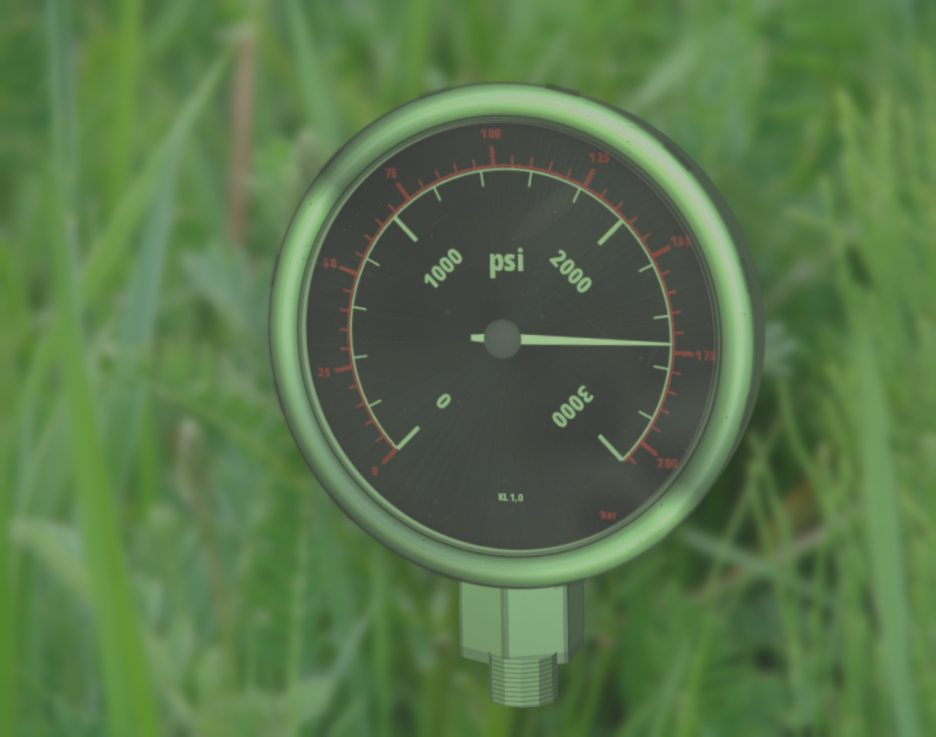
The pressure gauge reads 2500 psi
